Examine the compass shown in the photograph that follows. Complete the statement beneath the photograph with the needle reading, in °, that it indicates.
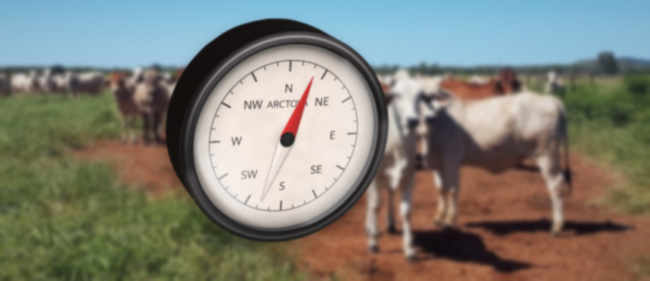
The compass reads 20 °
